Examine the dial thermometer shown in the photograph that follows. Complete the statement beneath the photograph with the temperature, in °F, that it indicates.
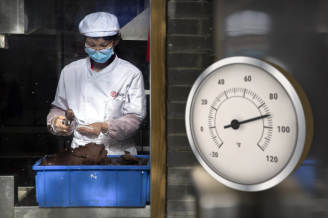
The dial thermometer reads 90 °F
